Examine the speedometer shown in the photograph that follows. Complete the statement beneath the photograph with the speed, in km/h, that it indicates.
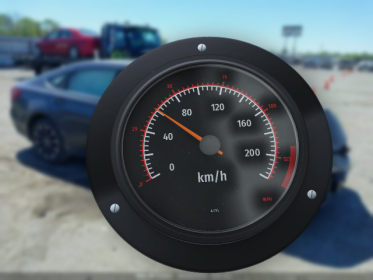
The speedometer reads 60 km/h
